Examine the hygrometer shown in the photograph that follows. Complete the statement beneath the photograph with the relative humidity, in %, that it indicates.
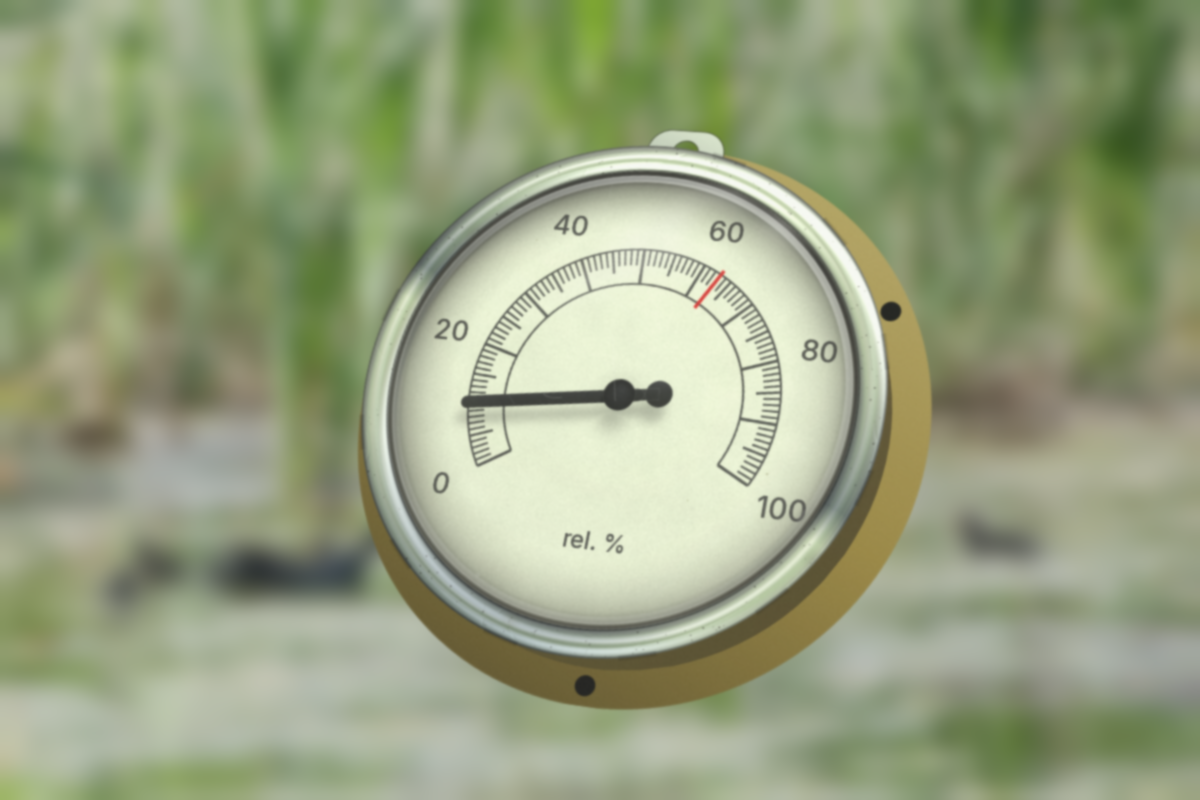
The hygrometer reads 10 %
